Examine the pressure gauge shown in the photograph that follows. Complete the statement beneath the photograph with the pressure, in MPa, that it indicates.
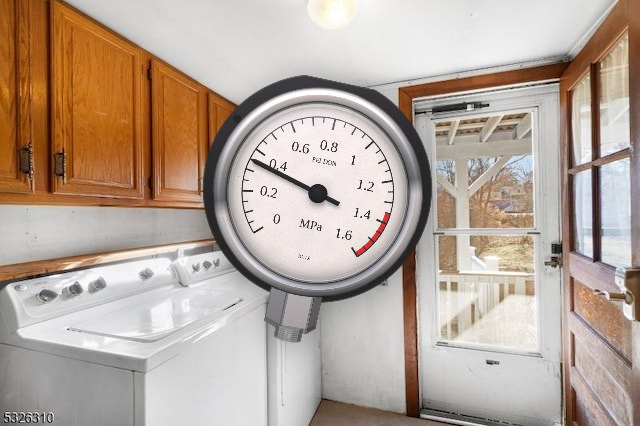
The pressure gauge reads 0.35 MPa
